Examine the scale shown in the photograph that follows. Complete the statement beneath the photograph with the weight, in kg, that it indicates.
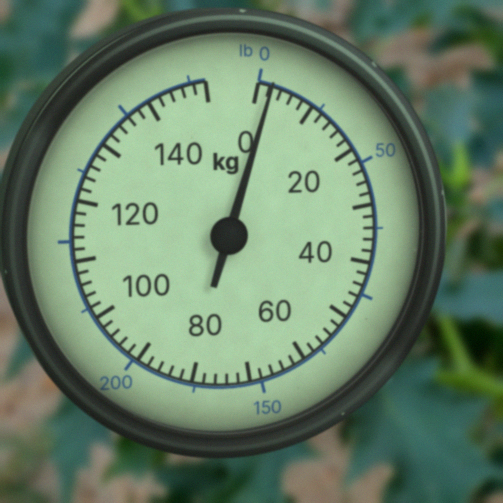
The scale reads 2 kg
